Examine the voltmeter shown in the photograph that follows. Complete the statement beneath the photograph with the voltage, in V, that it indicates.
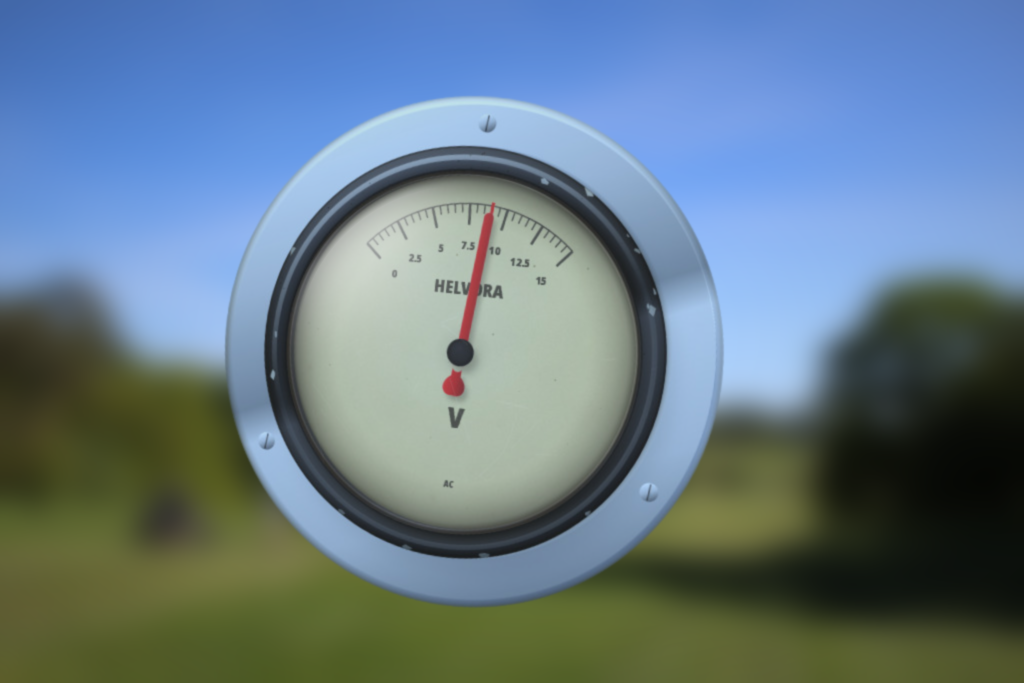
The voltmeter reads 9 V
